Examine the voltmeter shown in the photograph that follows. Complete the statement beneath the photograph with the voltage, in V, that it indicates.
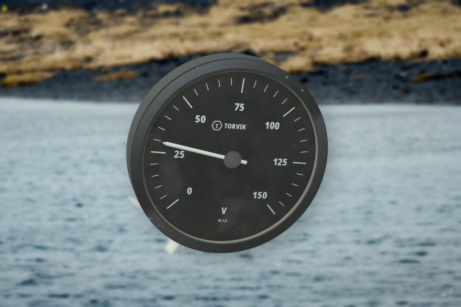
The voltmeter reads 30 V
